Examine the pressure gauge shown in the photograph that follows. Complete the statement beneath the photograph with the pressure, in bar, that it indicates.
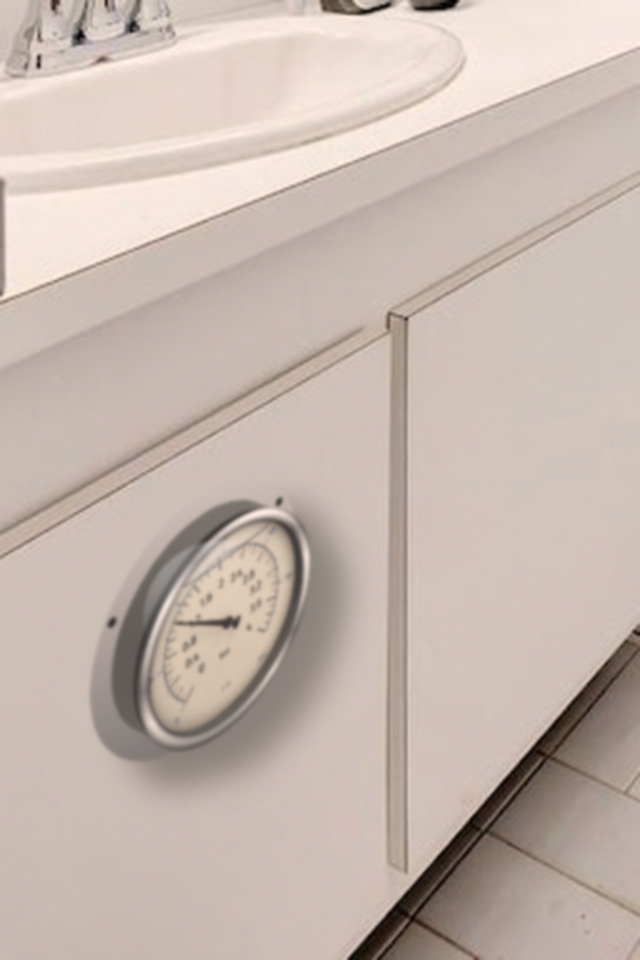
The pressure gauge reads 1.2 bar
